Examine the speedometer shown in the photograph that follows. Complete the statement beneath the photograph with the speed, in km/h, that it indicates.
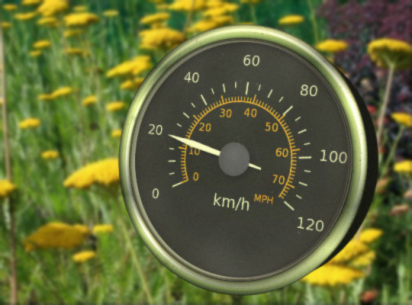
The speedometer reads 20 km/h
